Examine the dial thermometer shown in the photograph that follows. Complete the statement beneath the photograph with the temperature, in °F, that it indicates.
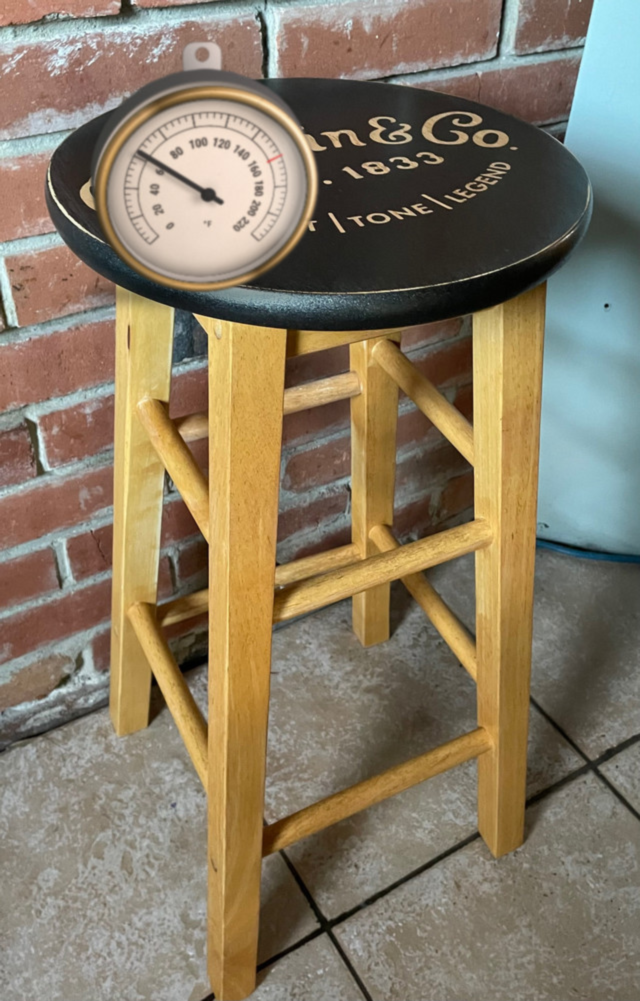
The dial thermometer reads 64 °F
